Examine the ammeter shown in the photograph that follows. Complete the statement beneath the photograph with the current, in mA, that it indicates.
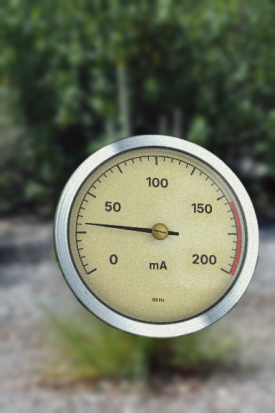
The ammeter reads 30 mA
